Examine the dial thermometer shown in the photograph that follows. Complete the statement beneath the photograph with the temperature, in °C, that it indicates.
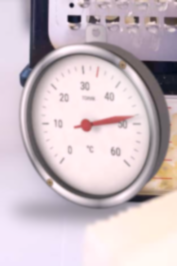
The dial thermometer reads 48 °C
